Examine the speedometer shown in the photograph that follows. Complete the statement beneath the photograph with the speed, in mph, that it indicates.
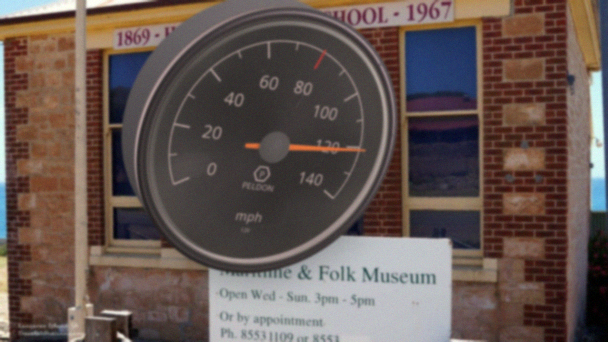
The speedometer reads 120 mph
